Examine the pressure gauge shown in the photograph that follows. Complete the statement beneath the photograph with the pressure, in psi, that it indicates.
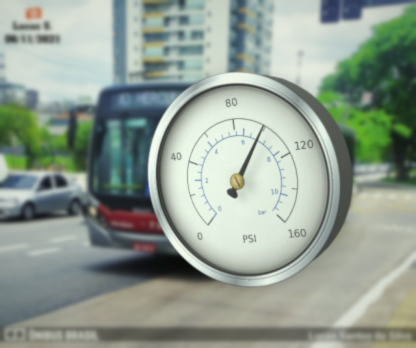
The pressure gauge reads 100 psi
